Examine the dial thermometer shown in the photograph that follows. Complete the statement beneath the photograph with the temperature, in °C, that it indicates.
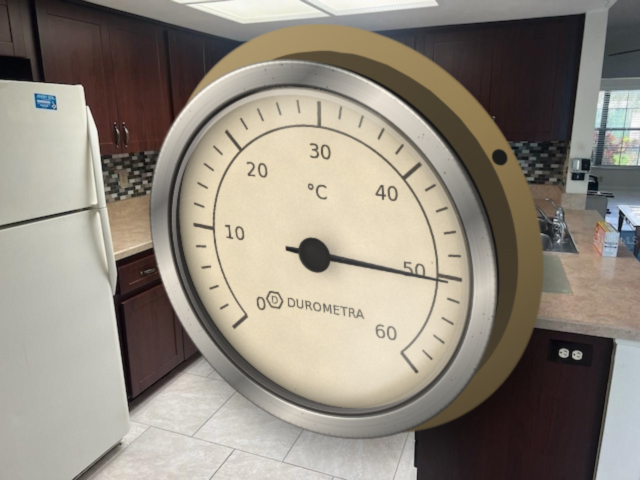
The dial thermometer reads 50 °C
